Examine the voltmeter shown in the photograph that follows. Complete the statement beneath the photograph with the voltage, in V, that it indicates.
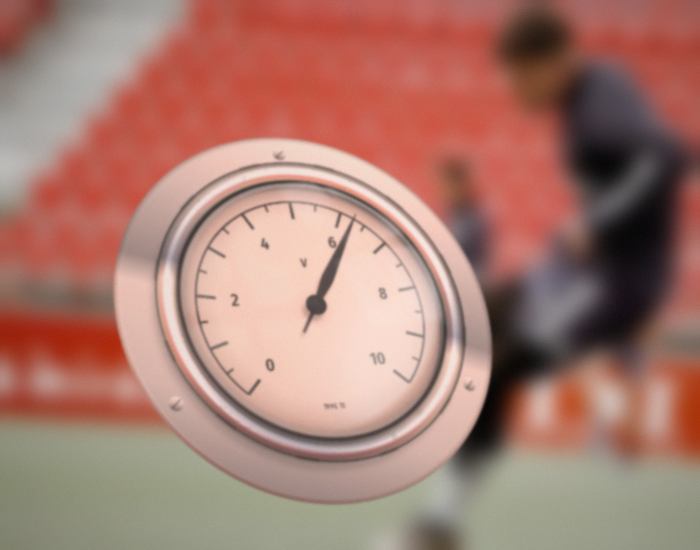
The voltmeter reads 6.25 V
